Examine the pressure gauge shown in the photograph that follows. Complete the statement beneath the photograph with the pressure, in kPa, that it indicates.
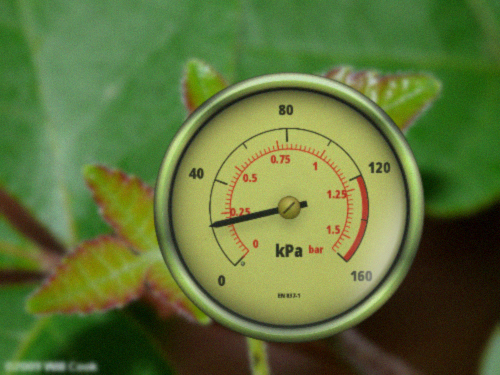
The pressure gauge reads 20 kPa
